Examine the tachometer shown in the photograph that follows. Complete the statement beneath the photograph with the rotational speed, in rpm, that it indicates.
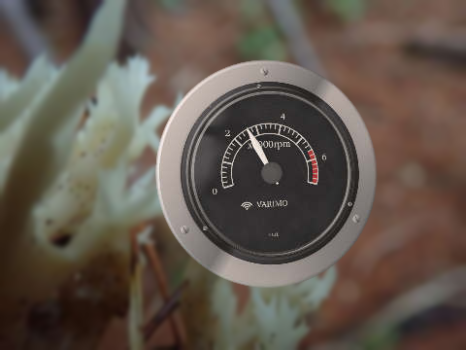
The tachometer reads 2600 rpm
